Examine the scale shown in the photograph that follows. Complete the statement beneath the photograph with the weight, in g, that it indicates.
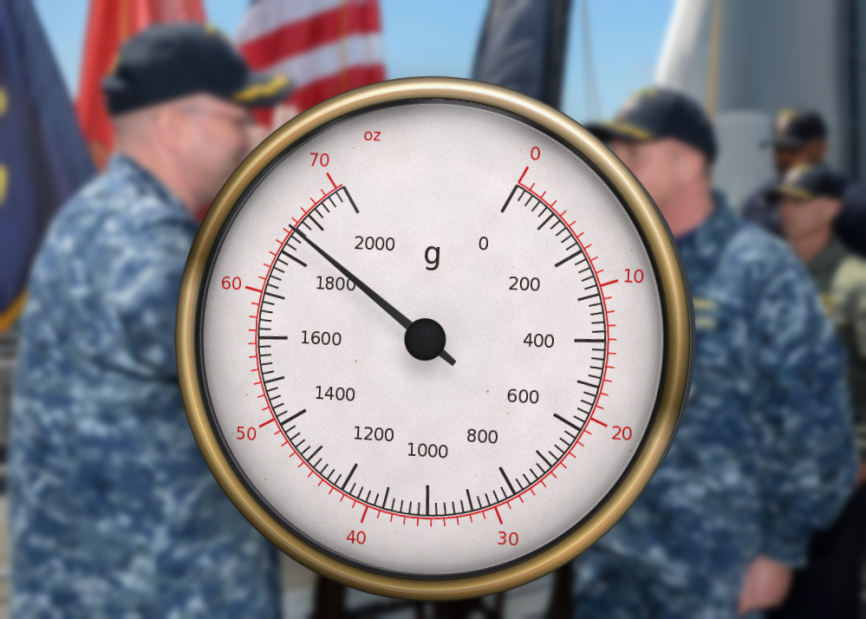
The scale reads 1860 g
